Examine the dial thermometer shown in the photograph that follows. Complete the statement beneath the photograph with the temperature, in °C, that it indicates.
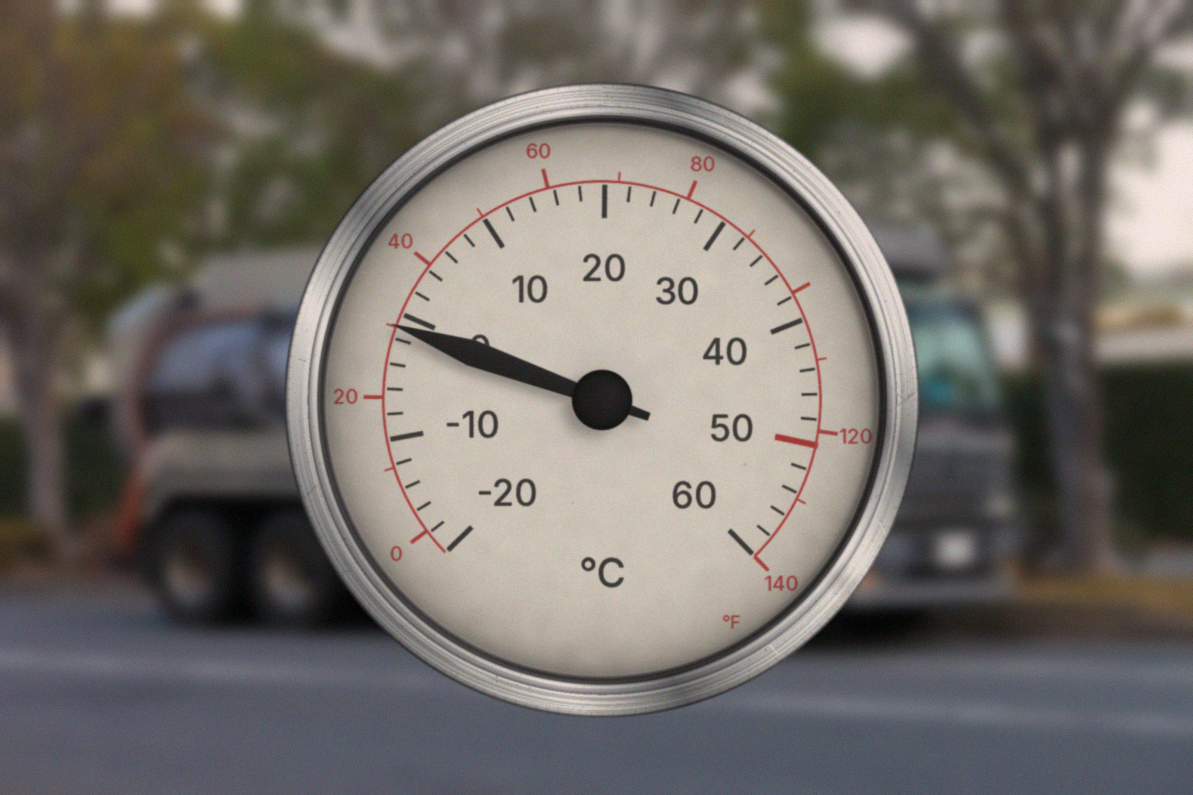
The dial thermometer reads -1 °C
